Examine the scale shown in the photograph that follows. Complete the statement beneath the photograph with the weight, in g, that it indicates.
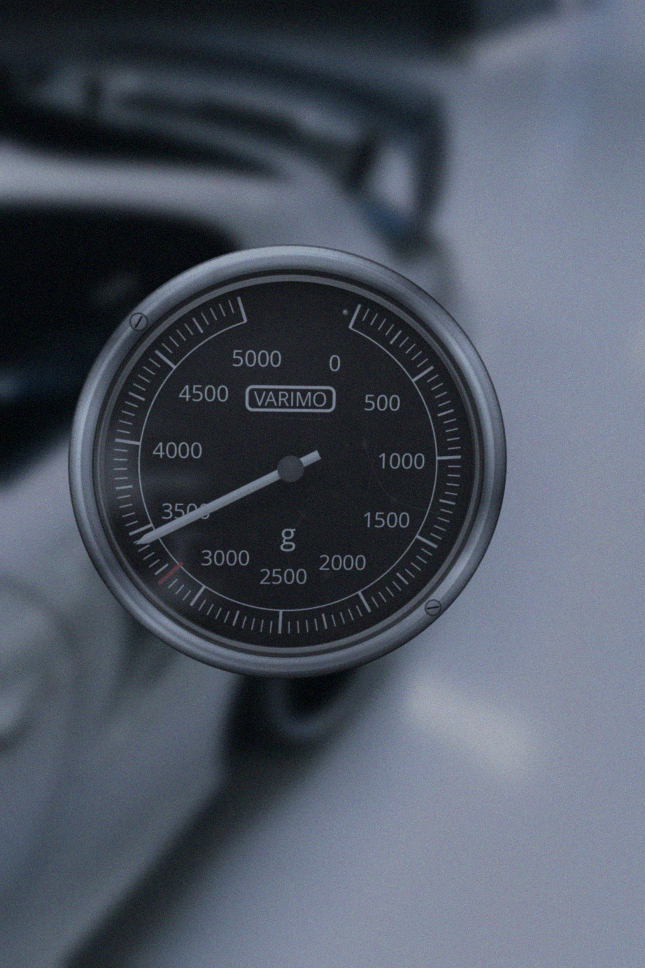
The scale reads 3450 g
